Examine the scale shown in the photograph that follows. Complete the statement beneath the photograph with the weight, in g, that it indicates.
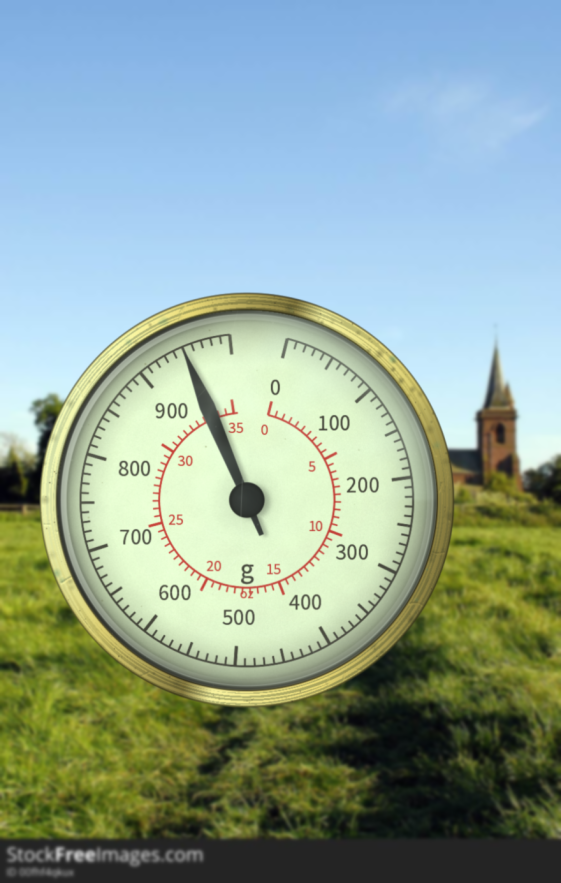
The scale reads 950 g
